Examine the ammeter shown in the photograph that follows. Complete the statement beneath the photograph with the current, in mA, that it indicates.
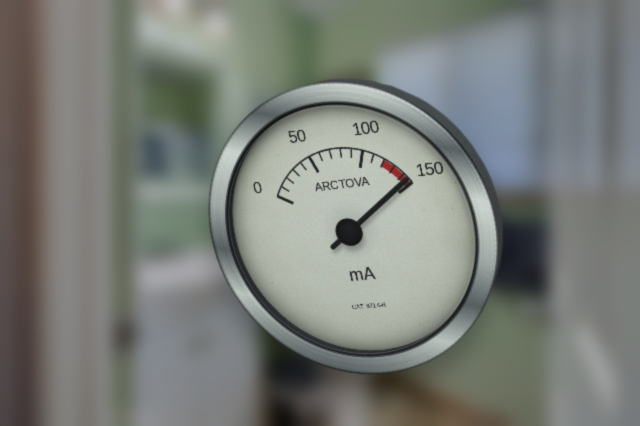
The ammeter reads 145 mA
